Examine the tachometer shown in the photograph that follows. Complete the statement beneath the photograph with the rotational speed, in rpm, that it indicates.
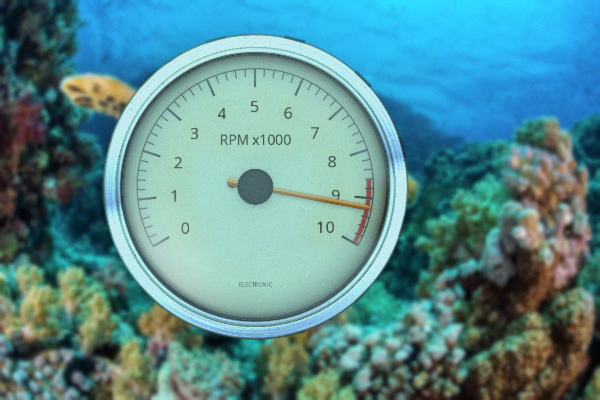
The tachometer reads 9200 rpm
